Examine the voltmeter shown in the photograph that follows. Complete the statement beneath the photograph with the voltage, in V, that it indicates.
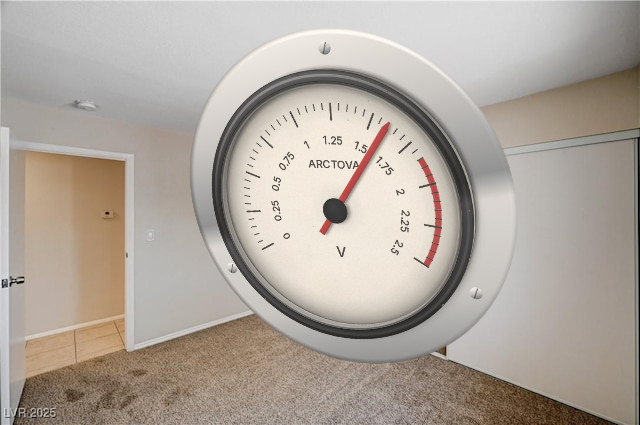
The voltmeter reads 1.6 V
